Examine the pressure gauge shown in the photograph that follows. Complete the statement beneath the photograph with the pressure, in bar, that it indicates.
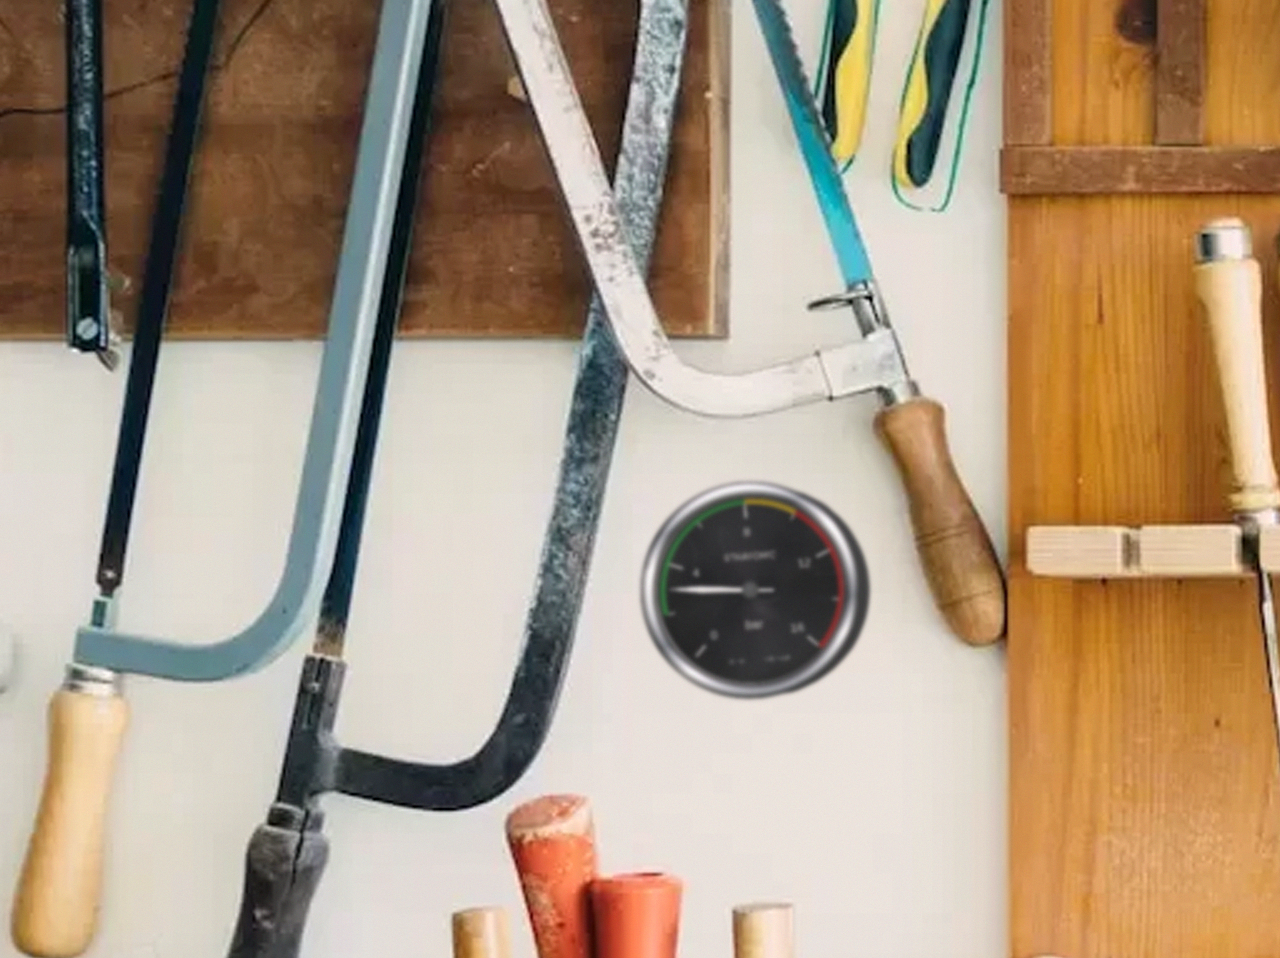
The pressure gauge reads 3 bar
